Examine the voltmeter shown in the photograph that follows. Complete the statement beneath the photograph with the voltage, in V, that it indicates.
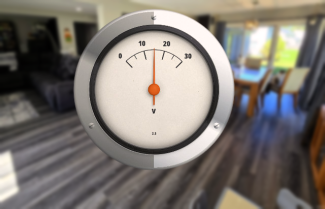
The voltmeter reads 15 V
